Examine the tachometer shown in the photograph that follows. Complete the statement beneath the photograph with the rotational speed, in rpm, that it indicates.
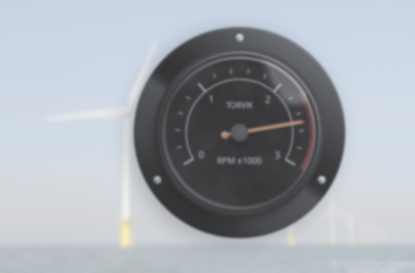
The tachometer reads 2500 rpm
